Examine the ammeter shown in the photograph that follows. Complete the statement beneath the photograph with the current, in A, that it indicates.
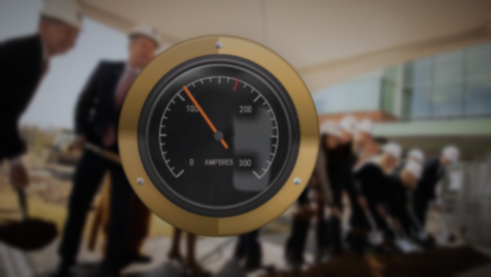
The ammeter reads 110 A
